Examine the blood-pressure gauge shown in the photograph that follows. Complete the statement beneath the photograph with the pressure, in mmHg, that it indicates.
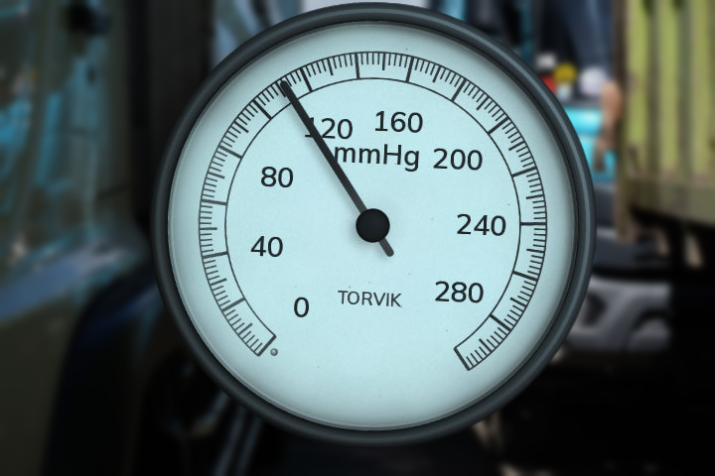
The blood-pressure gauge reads 112 mmHg
